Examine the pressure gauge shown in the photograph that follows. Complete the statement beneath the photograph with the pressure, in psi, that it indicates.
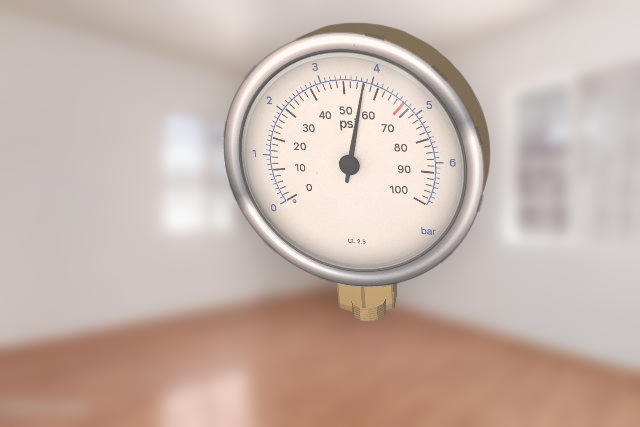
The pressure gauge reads 56 psi
